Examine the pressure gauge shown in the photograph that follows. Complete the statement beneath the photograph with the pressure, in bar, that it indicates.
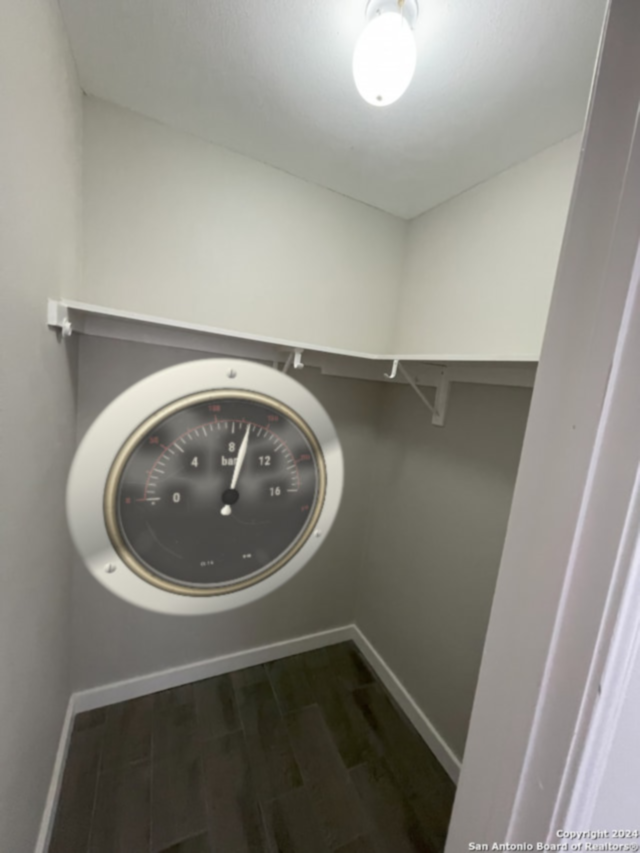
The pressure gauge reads 9 bar
